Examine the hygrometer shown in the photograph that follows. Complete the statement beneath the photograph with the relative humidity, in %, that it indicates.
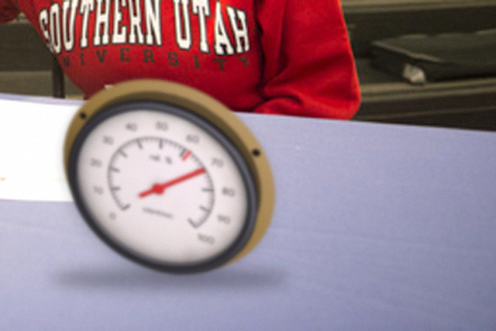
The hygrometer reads 70 %
